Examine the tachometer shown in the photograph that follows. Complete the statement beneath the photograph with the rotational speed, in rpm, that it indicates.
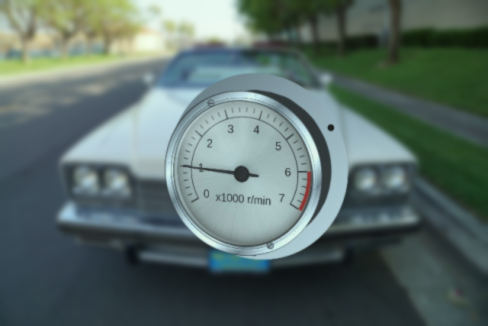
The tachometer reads 1000 rpm
